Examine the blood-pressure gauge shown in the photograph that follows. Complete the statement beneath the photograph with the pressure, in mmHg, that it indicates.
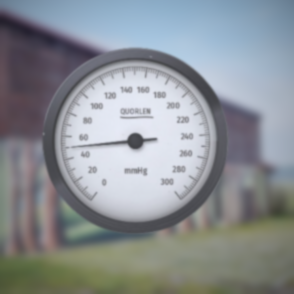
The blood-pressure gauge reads 50 mmHg
